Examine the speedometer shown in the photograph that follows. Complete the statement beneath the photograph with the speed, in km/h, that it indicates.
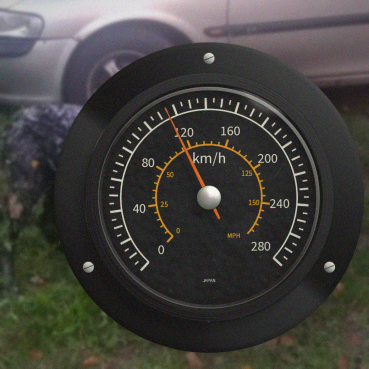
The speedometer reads 115 km/h
